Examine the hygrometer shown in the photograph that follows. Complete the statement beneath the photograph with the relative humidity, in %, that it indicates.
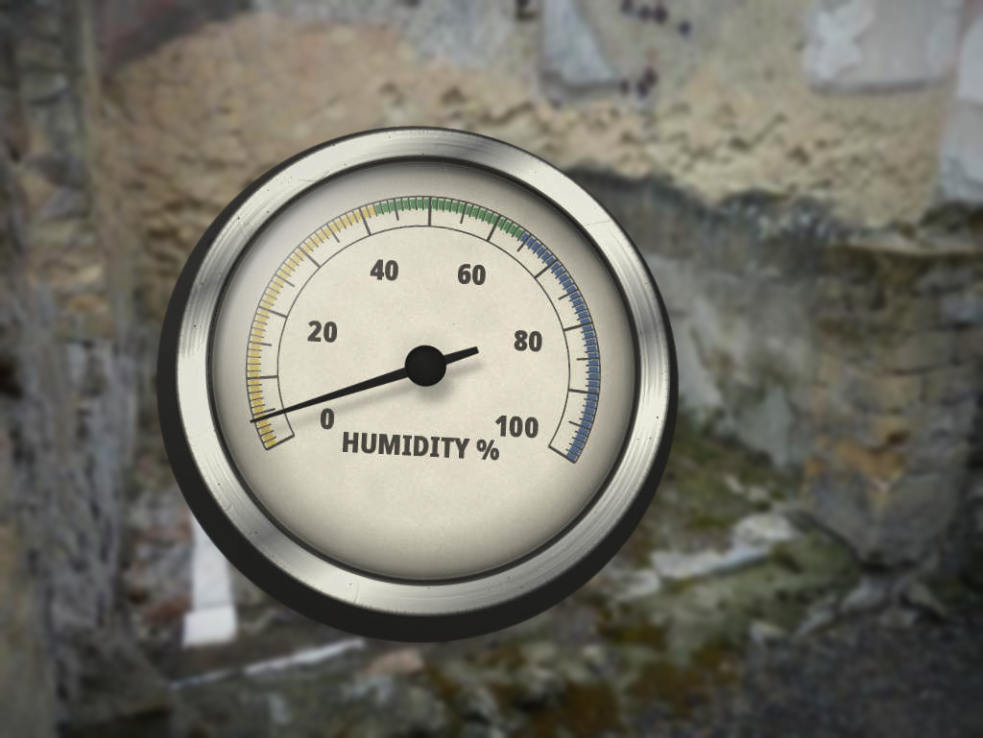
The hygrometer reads 4 %
